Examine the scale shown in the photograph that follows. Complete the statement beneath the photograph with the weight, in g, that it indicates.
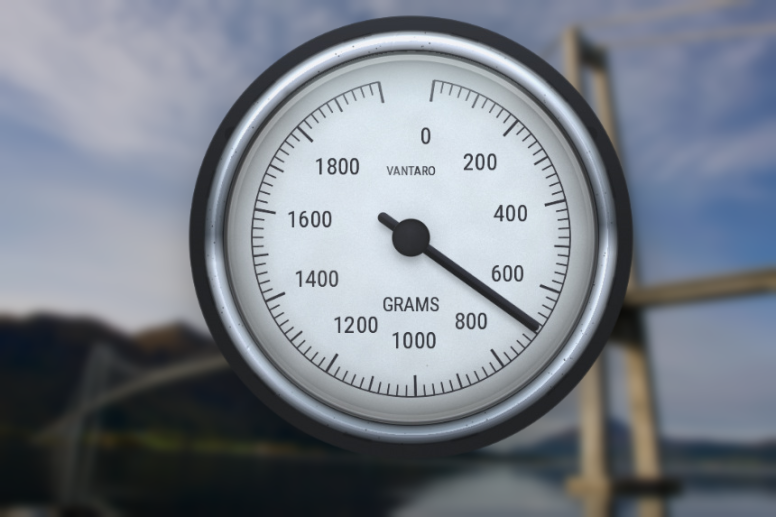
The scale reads 690 g
